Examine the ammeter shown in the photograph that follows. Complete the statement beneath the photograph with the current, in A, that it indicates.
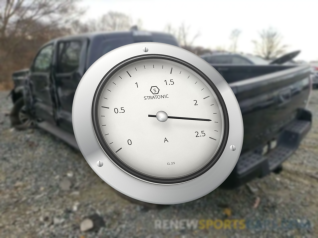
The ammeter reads 2.3 A
